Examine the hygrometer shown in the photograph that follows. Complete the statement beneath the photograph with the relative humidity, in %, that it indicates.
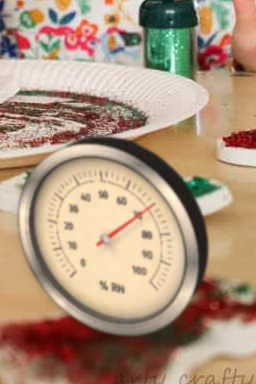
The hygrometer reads 70 %
